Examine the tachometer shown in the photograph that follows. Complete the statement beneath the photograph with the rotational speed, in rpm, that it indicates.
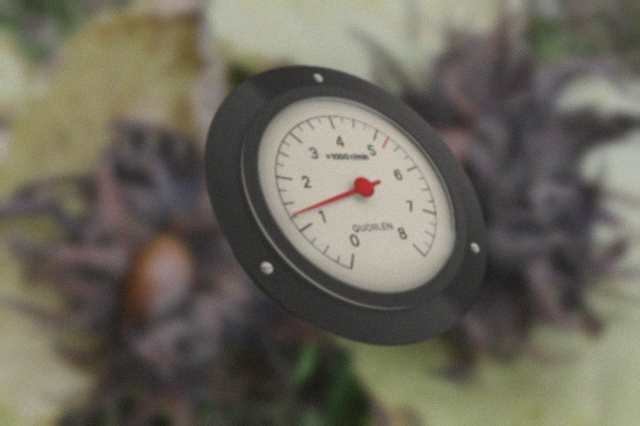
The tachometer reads 1250 rpm
